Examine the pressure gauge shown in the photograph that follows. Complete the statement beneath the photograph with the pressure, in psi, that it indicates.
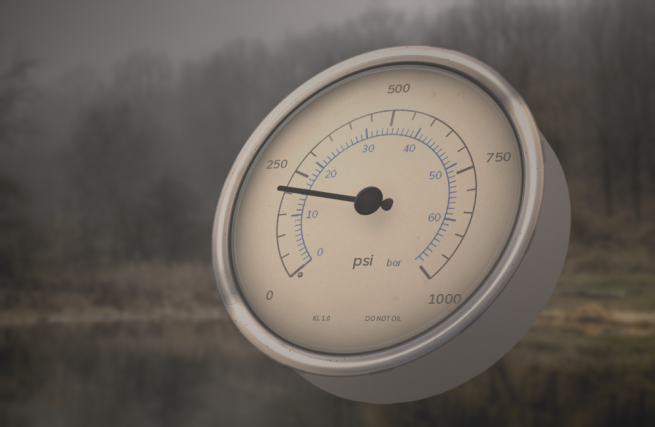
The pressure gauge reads 200 psi
